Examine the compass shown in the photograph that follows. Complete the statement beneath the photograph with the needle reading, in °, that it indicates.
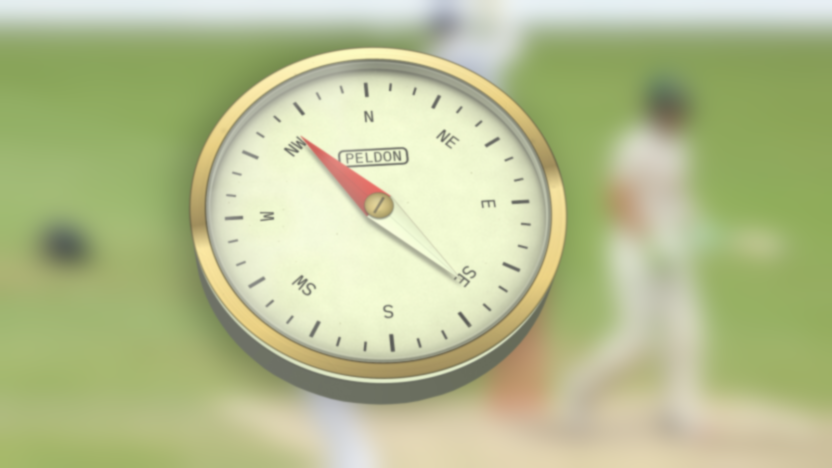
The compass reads 320 °
